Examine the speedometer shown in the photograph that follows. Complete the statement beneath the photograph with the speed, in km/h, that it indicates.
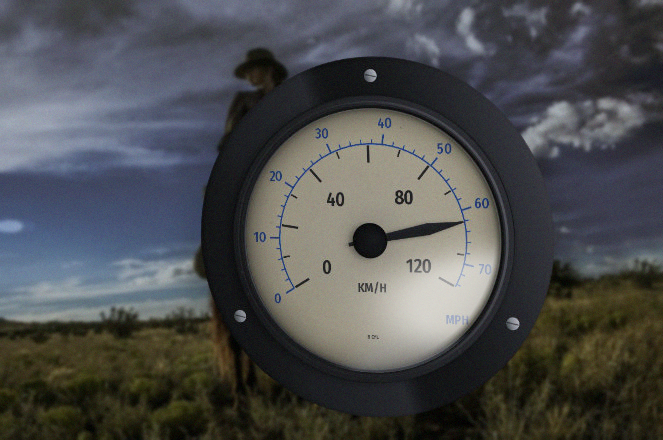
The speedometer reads 100 km/h
